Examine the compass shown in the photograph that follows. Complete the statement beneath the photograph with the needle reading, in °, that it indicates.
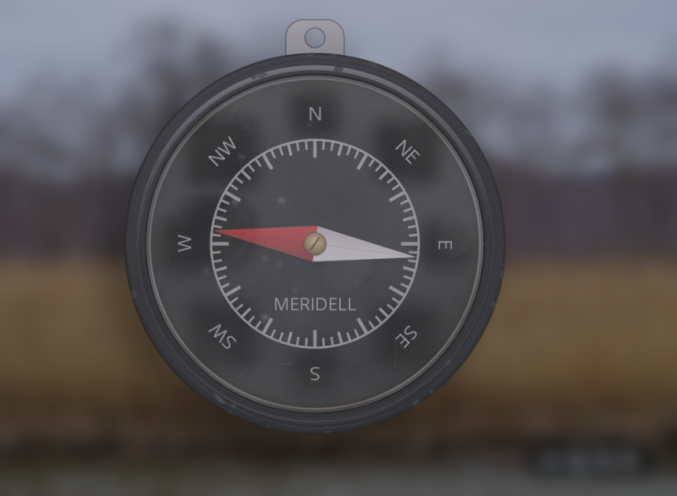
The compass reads 277.5 °
